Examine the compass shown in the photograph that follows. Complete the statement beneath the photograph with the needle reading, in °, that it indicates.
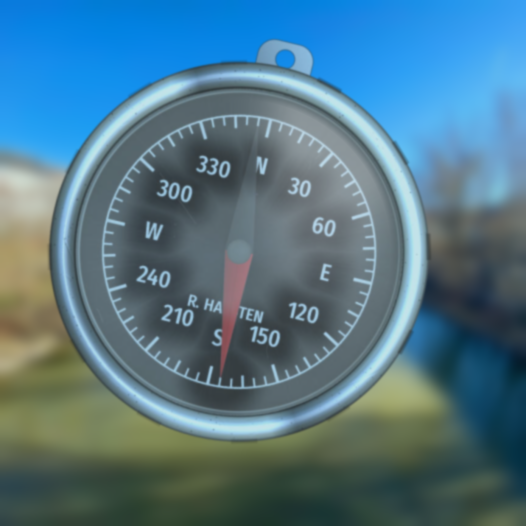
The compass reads 175 °
